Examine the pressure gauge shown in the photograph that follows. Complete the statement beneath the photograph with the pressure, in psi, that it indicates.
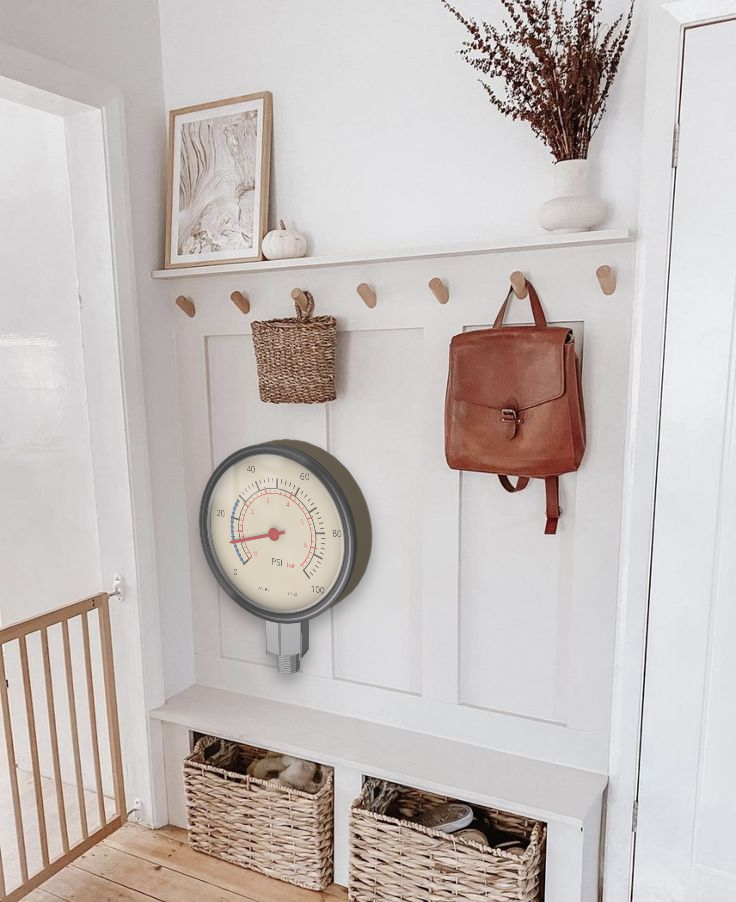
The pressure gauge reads 10 psi
